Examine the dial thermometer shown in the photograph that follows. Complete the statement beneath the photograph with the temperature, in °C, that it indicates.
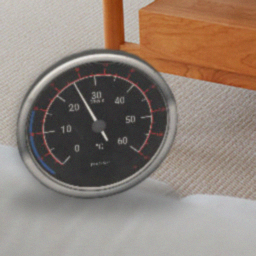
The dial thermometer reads 25 °C
